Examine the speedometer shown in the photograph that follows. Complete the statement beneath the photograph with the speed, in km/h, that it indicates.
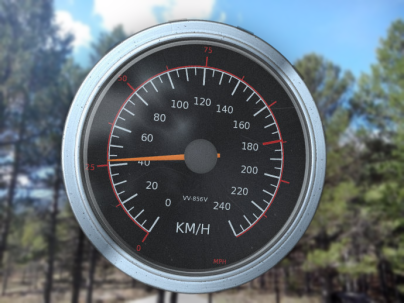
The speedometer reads 42.5 km/h
